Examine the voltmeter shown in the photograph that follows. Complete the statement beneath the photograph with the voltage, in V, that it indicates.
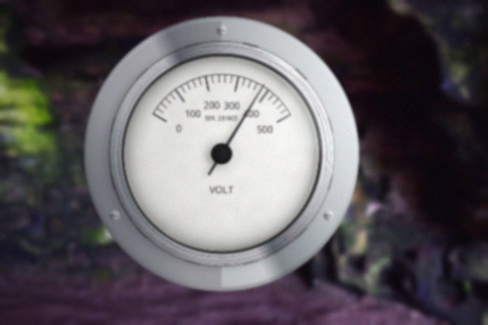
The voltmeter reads 380 V
